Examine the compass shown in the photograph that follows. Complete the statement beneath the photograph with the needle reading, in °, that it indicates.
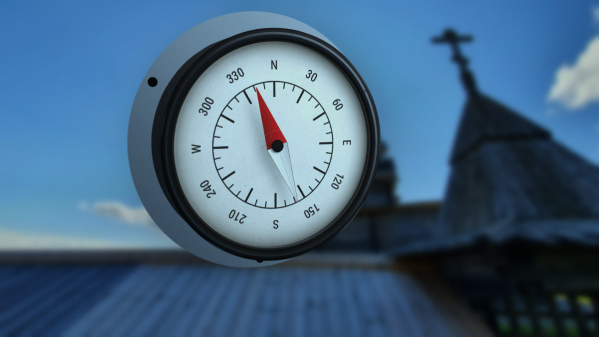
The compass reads 340 °
